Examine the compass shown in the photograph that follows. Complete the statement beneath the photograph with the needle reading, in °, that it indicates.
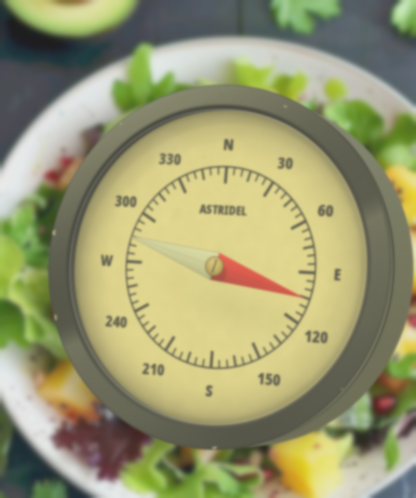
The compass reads 105 °
